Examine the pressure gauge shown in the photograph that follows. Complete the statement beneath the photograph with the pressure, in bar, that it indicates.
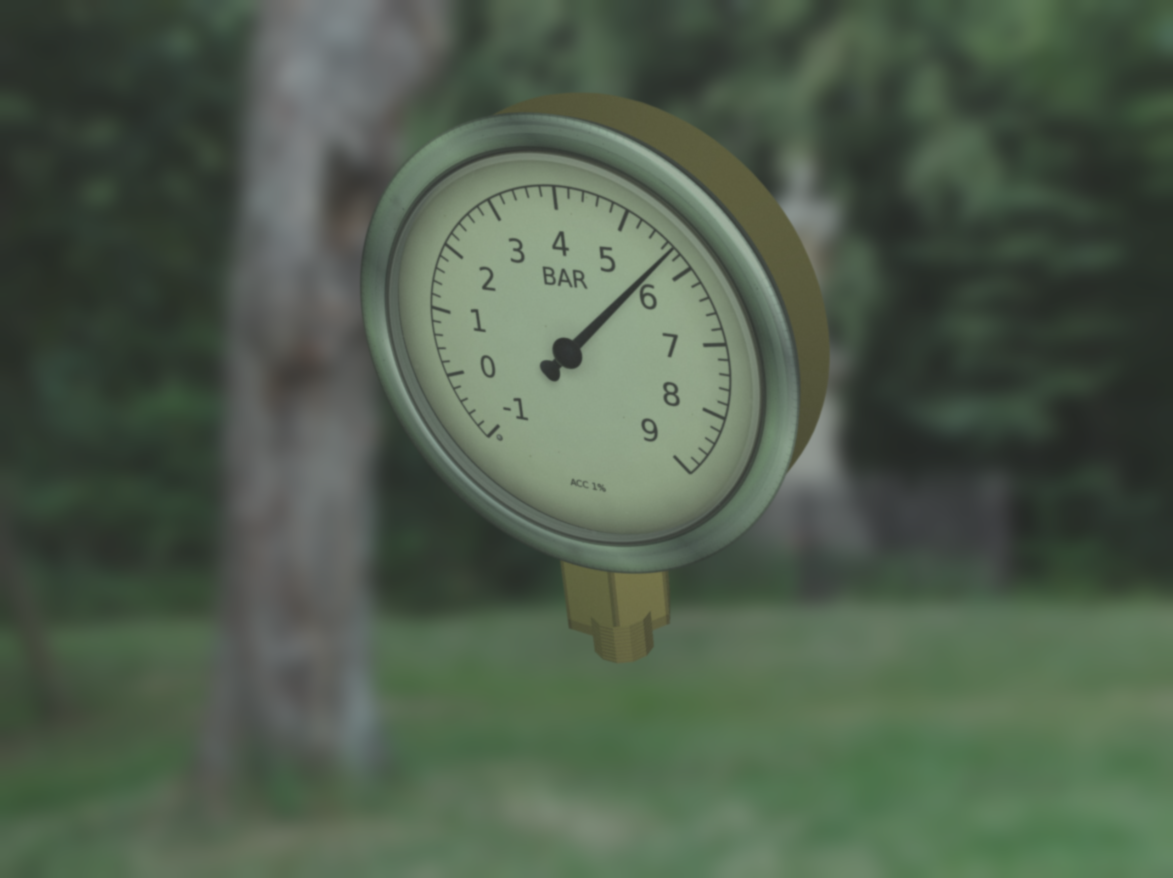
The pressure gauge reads 5.7 bar
